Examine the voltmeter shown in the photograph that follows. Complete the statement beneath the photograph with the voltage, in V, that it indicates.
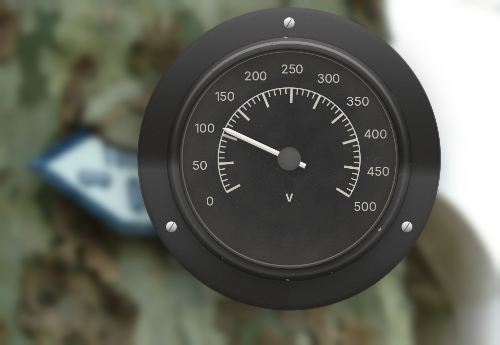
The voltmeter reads 110 V
